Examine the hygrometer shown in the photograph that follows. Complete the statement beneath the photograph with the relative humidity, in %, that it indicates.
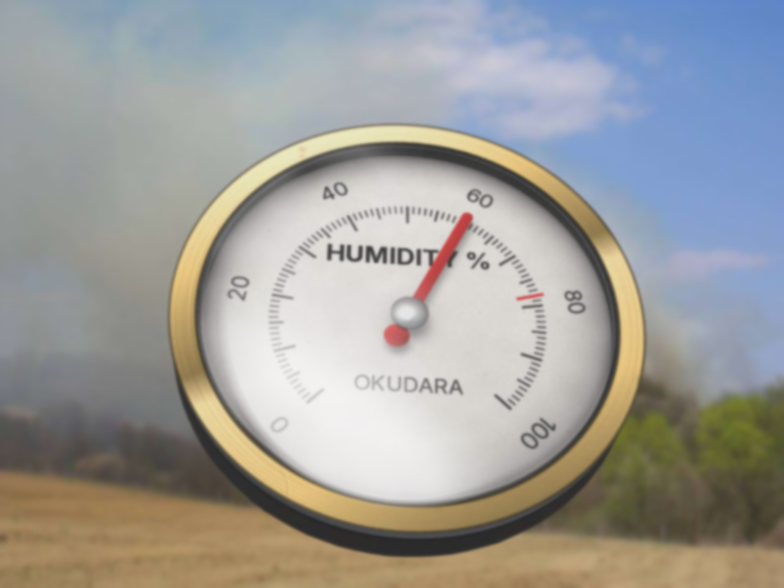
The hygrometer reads 60 %
